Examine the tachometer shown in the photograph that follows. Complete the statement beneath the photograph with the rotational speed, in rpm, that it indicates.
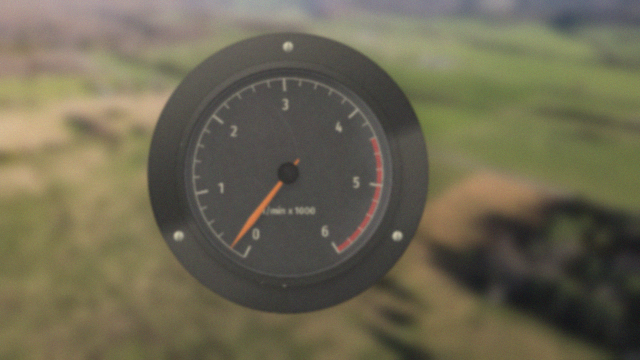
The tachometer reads 200 rpm
